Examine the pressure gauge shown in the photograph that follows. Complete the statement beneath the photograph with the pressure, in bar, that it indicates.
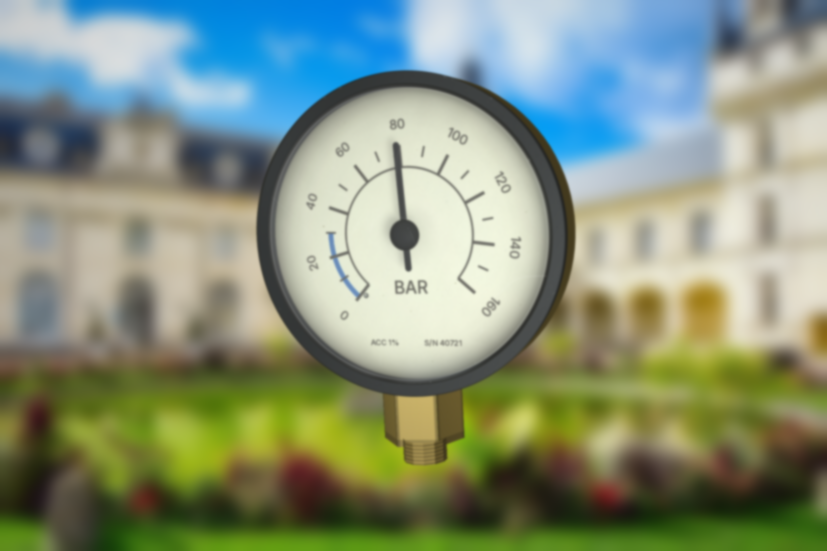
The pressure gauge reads 80 bar
